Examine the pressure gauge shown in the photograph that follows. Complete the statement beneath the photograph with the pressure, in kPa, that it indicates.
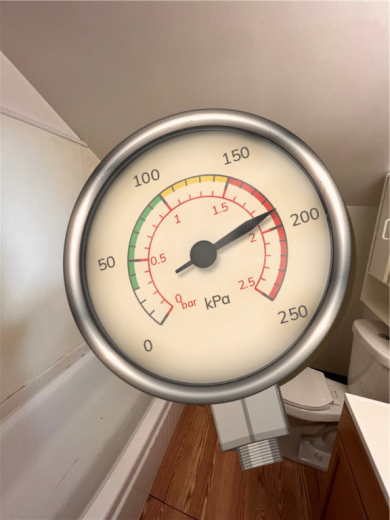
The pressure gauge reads 190 kPa
